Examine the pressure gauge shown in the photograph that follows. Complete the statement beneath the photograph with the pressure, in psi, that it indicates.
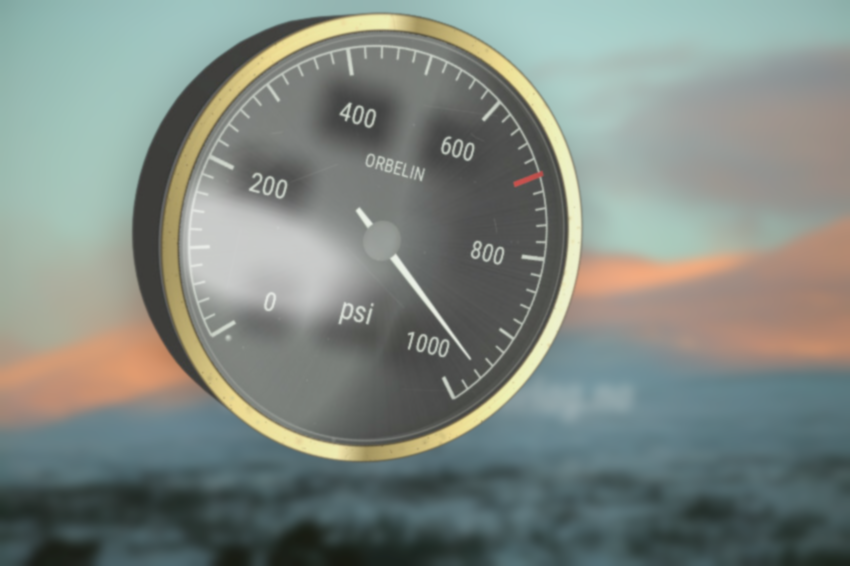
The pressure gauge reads 960 psi
